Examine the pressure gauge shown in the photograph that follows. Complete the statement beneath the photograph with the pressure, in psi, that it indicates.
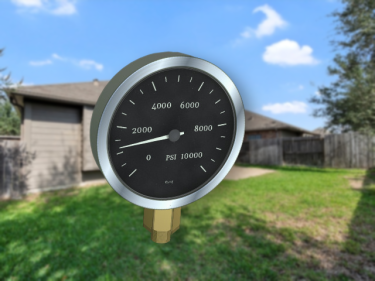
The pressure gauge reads 1250 psi
